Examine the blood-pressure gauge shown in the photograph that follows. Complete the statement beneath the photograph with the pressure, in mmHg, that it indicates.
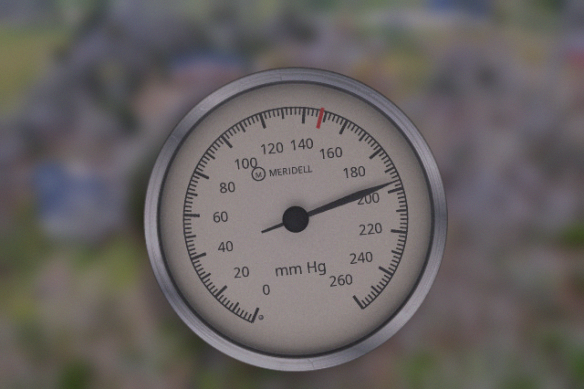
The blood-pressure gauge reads 196 mmHg
